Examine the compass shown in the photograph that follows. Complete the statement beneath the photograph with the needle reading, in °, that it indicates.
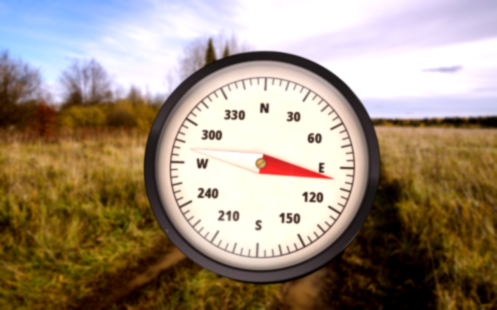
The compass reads 100 °
